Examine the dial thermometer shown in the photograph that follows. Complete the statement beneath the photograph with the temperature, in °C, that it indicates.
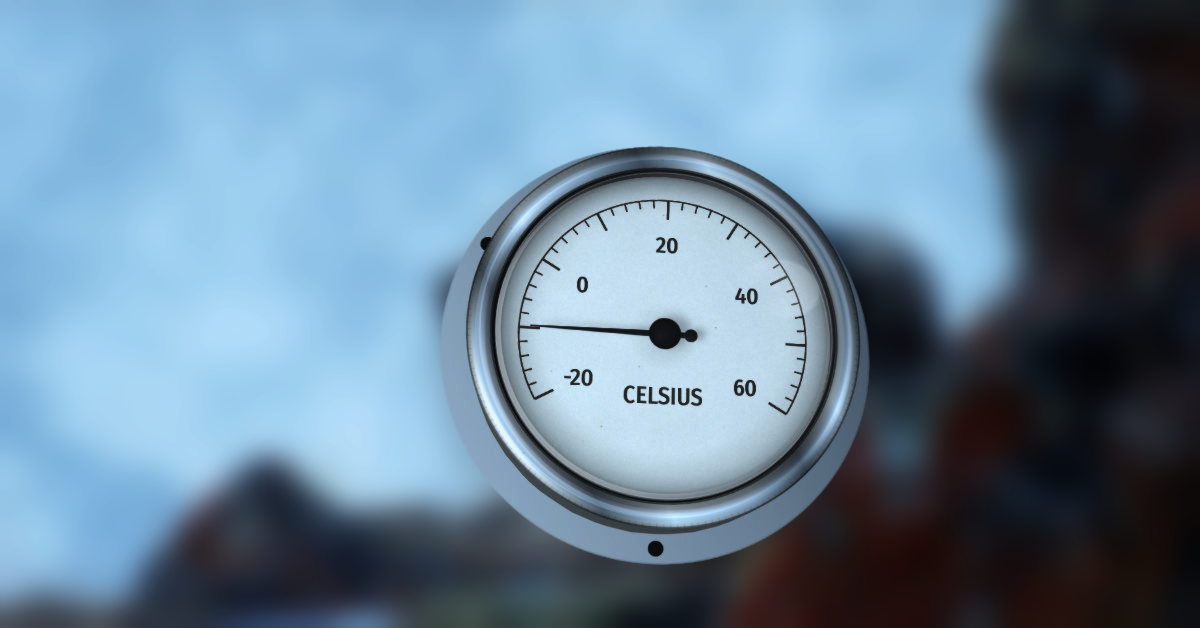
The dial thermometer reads -10 °C
